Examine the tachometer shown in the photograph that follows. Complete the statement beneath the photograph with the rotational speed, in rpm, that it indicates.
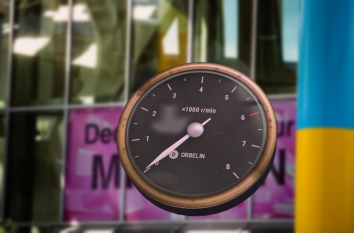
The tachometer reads 0 rpm
